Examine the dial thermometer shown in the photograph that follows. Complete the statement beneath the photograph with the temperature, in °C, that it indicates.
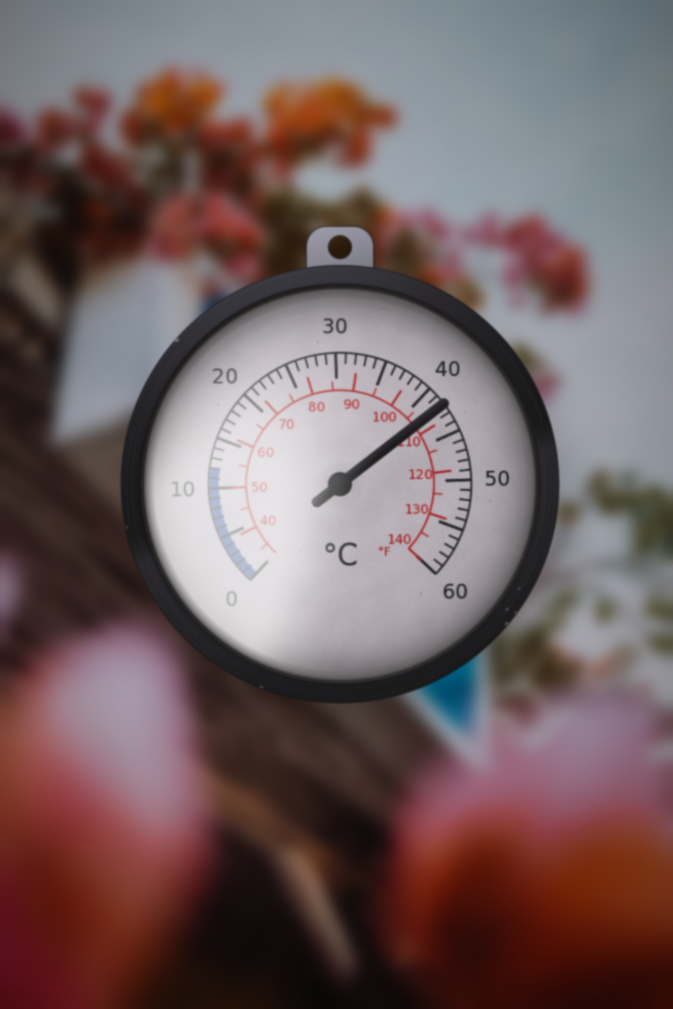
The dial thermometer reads 42 °C
